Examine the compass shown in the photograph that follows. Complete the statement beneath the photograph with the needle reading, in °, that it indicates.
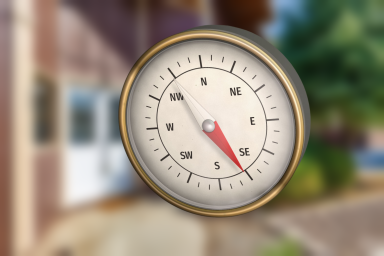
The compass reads 150 °
